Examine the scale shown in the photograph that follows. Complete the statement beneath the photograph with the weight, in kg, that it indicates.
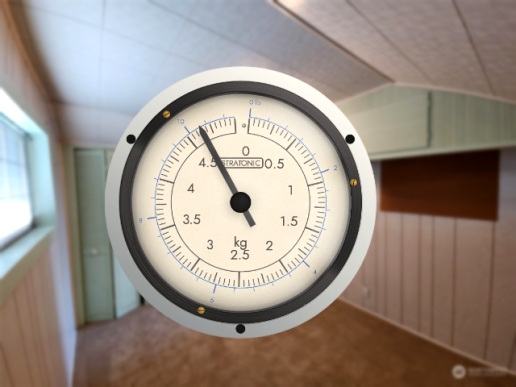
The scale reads 4.65 kg
